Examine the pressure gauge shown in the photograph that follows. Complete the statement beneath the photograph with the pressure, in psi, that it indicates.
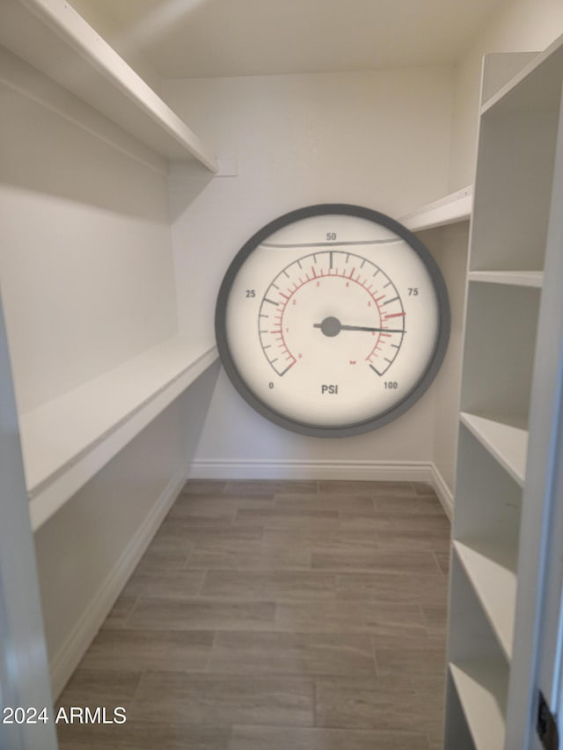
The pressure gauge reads 85 psi
